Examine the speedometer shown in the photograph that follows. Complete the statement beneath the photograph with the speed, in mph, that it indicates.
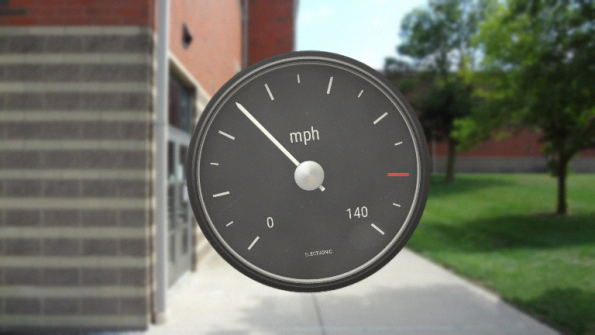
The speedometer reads 50 mph
